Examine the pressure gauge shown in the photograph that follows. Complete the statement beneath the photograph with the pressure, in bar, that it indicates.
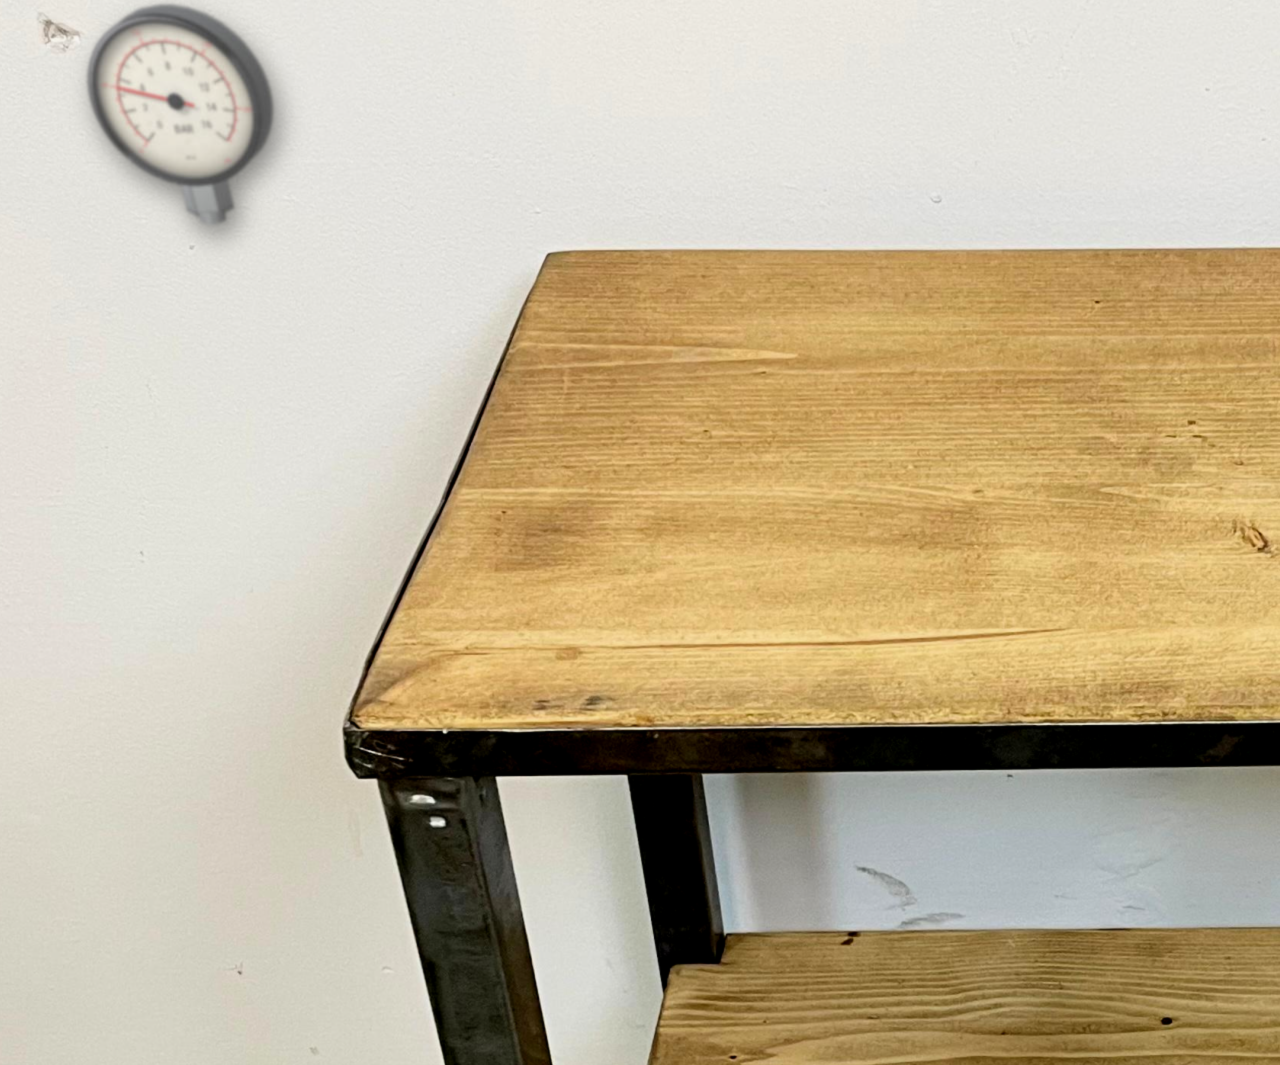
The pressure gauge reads 3.5 bar
